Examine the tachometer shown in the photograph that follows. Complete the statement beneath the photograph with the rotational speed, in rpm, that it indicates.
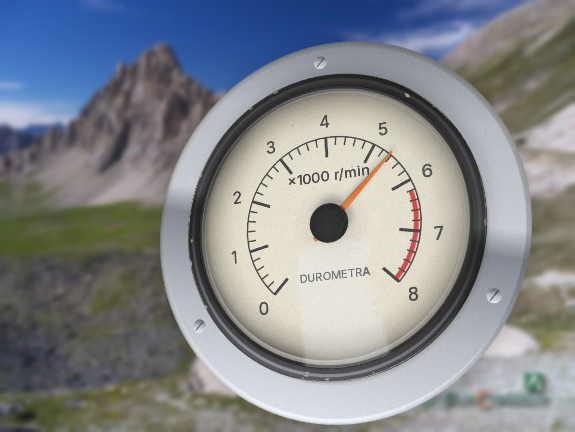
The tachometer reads 5400 rpm
